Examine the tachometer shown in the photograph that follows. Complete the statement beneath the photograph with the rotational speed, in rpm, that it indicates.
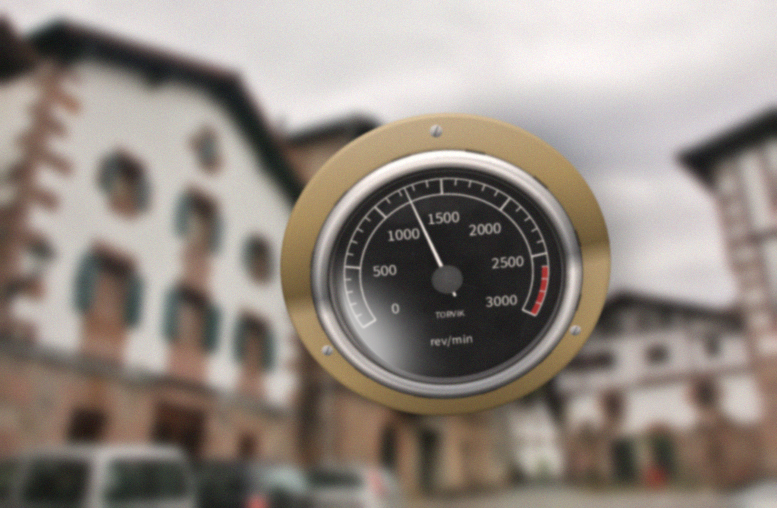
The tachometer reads 1250 rpm
